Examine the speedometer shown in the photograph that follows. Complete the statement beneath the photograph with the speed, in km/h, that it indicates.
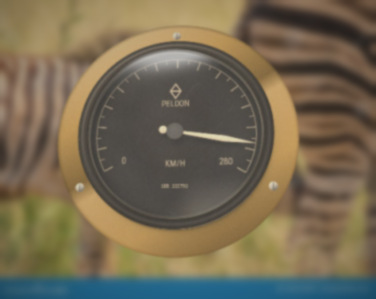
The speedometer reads 255 km/h
